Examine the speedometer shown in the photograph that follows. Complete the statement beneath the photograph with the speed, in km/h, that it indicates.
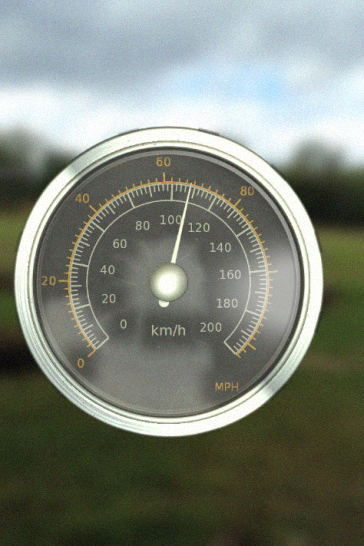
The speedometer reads 108 km/h
